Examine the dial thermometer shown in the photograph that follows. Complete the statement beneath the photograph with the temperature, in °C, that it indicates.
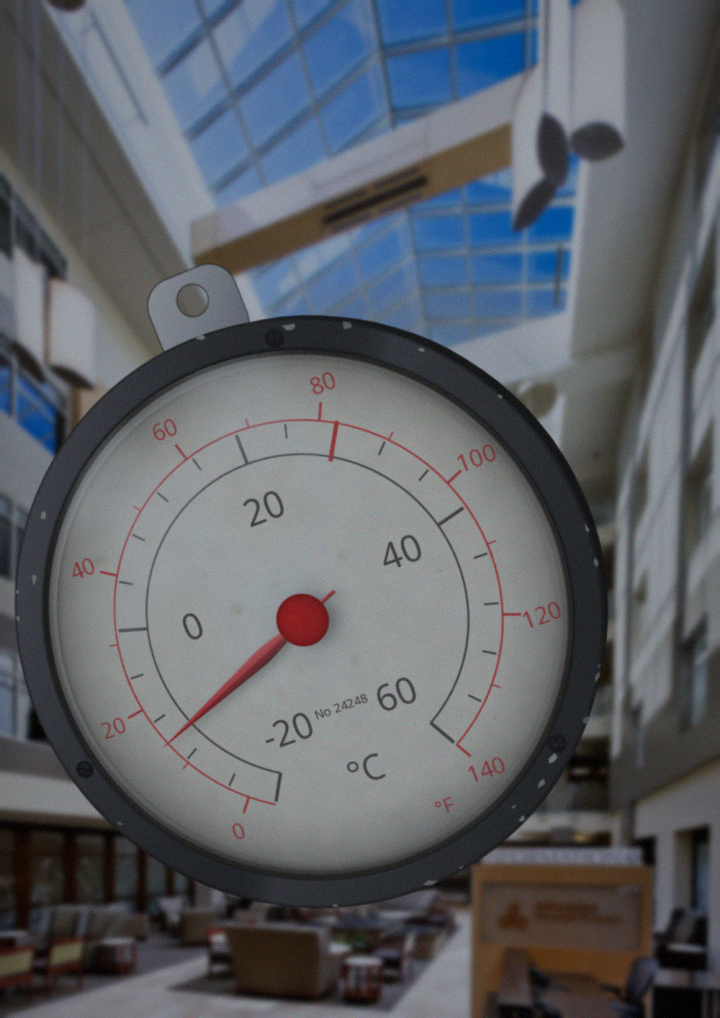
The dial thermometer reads -10 °C
